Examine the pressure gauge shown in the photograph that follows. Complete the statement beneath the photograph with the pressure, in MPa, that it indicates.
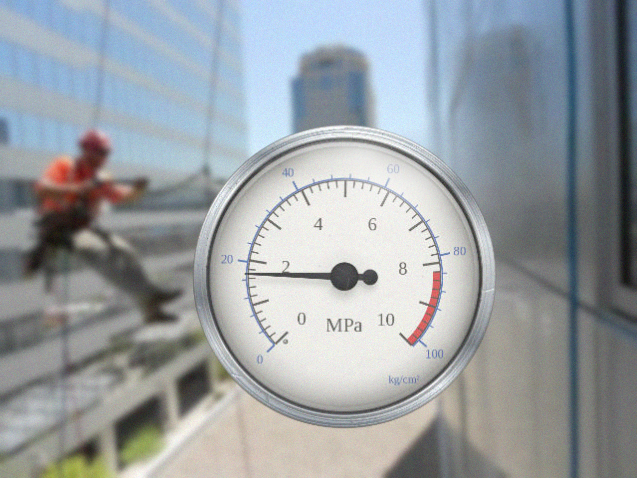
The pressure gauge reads 1.7 MPa
